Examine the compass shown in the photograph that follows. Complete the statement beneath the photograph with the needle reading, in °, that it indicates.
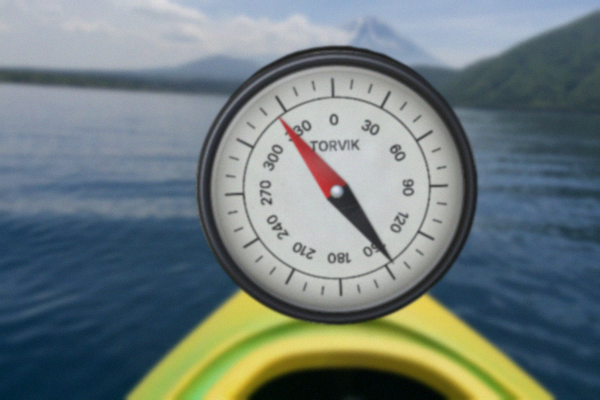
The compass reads 325 °
